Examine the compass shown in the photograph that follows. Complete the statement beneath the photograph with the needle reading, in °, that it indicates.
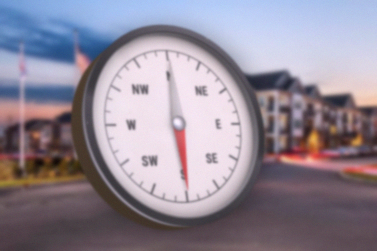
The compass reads 180 °
